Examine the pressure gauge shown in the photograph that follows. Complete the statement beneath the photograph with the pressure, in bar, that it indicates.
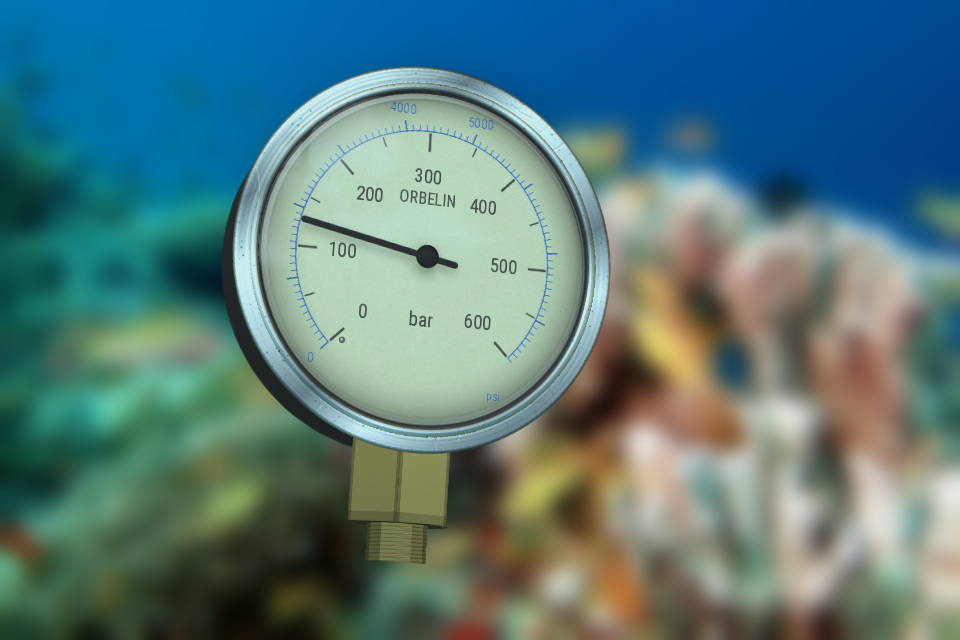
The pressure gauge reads 125 bar
